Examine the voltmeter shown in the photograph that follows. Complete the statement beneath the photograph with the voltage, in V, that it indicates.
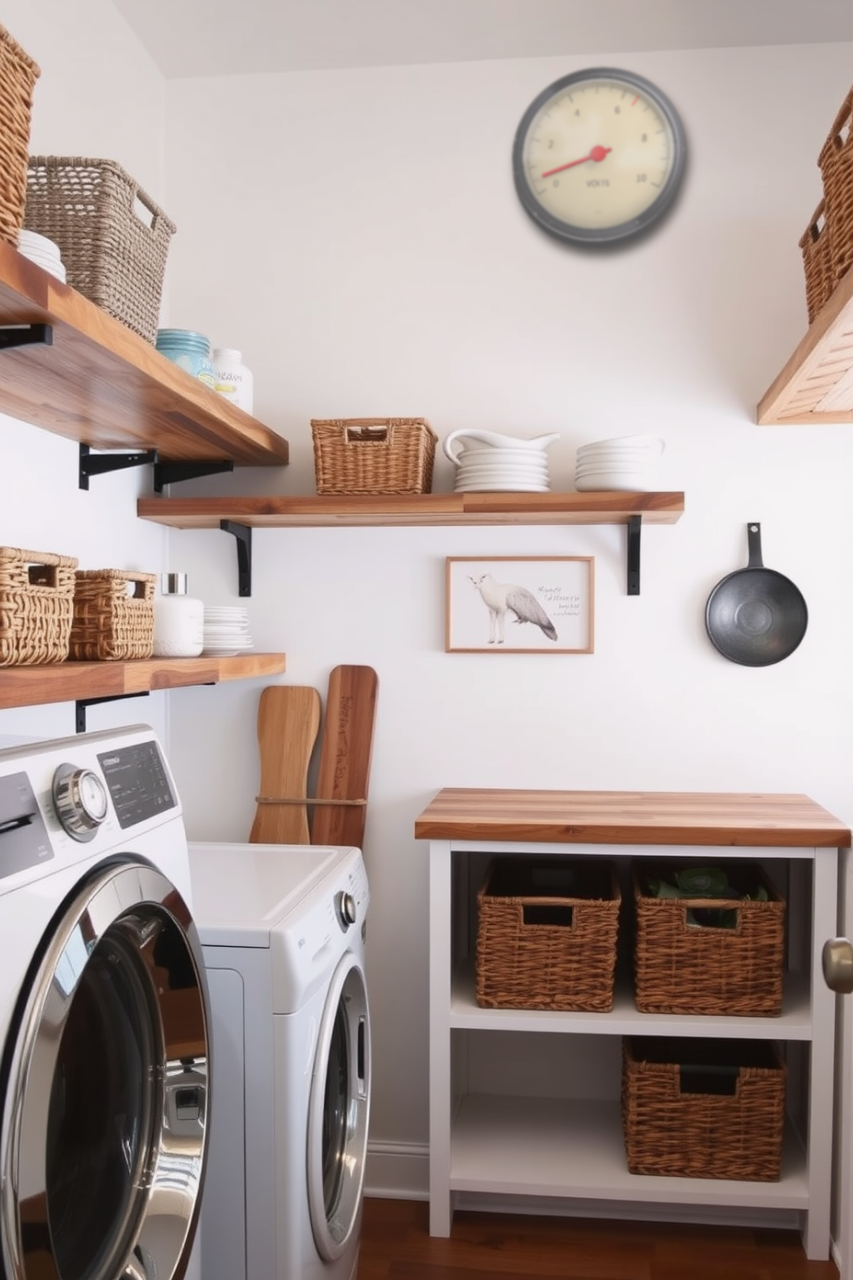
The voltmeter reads 0.5 V
